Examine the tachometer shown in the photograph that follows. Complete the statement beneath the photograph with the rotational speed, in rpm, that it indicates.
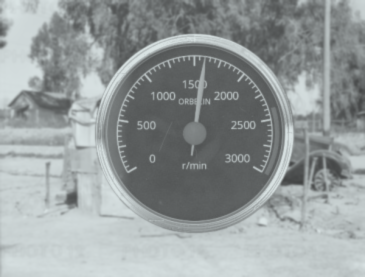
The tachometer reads 1600 rpm
